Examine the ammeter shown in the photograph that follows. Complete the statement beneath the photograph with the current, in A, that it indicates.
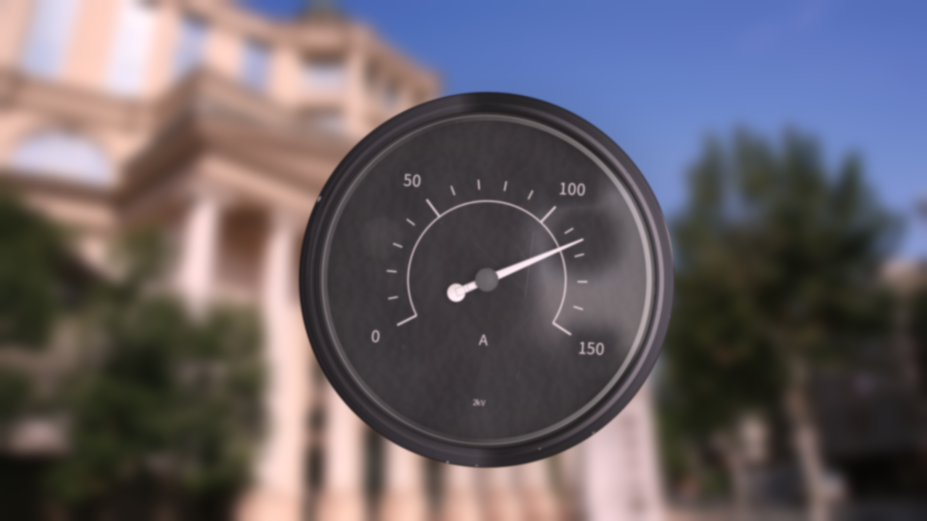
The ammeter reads 115 A
